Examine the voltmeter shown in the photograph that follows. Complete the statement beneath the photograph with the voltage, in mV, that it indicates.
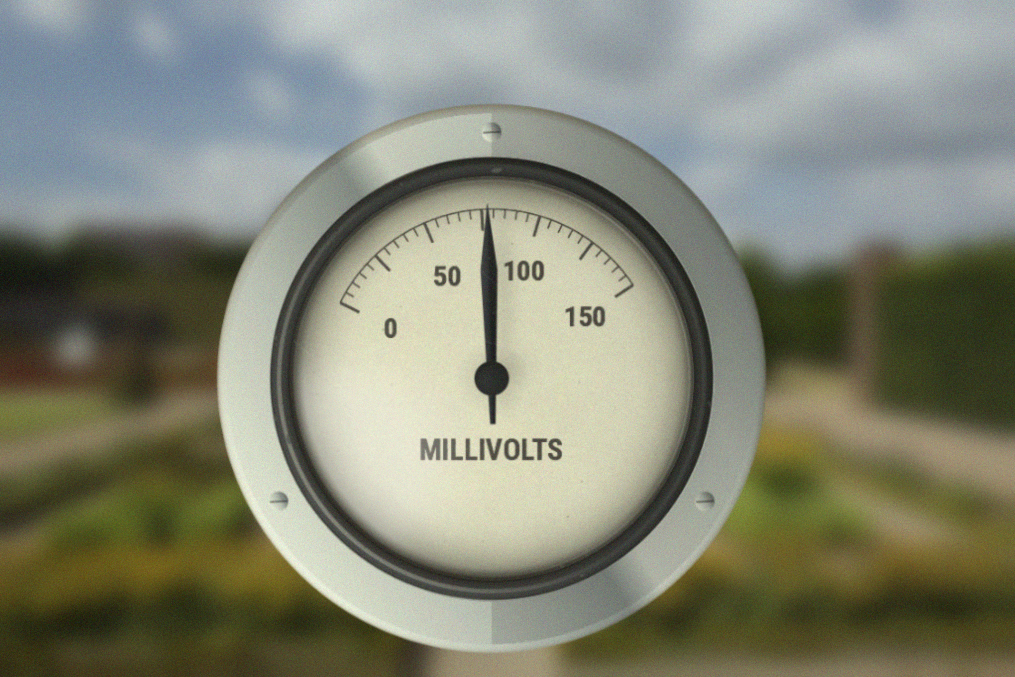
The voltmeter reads 77.5 mV
